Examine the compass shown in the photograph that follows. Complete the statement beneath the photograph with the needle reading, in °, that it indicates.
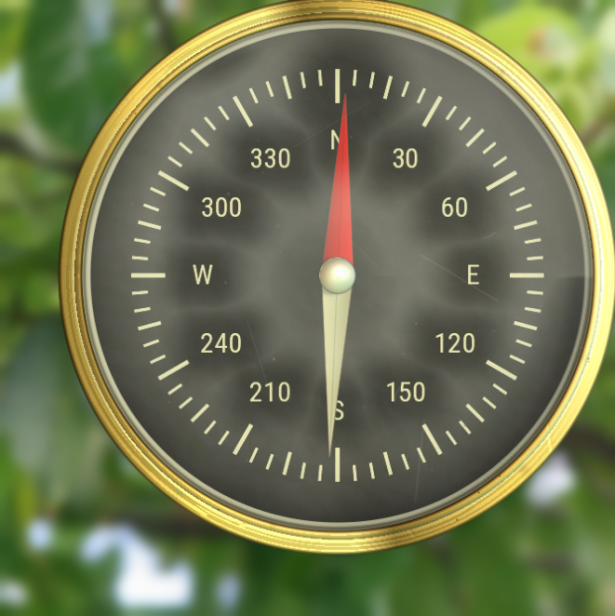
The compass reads 2.5 °
